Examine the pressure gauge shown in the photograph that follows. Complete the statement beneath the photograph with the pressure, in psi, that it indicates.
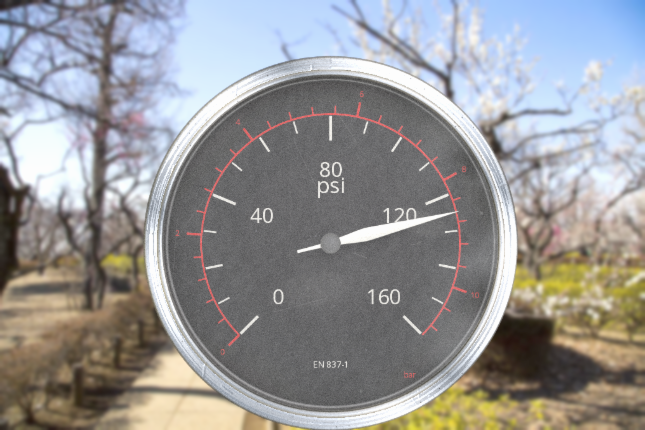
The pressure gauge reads 125 psi
